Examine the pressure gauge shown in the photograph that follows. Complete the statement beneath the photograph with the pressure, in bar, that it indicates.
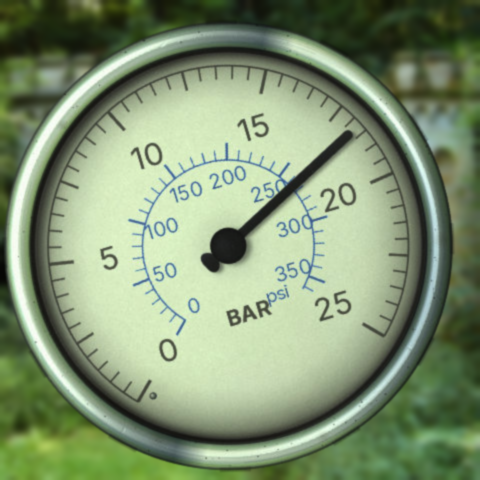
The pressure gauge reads 18.25 bar
